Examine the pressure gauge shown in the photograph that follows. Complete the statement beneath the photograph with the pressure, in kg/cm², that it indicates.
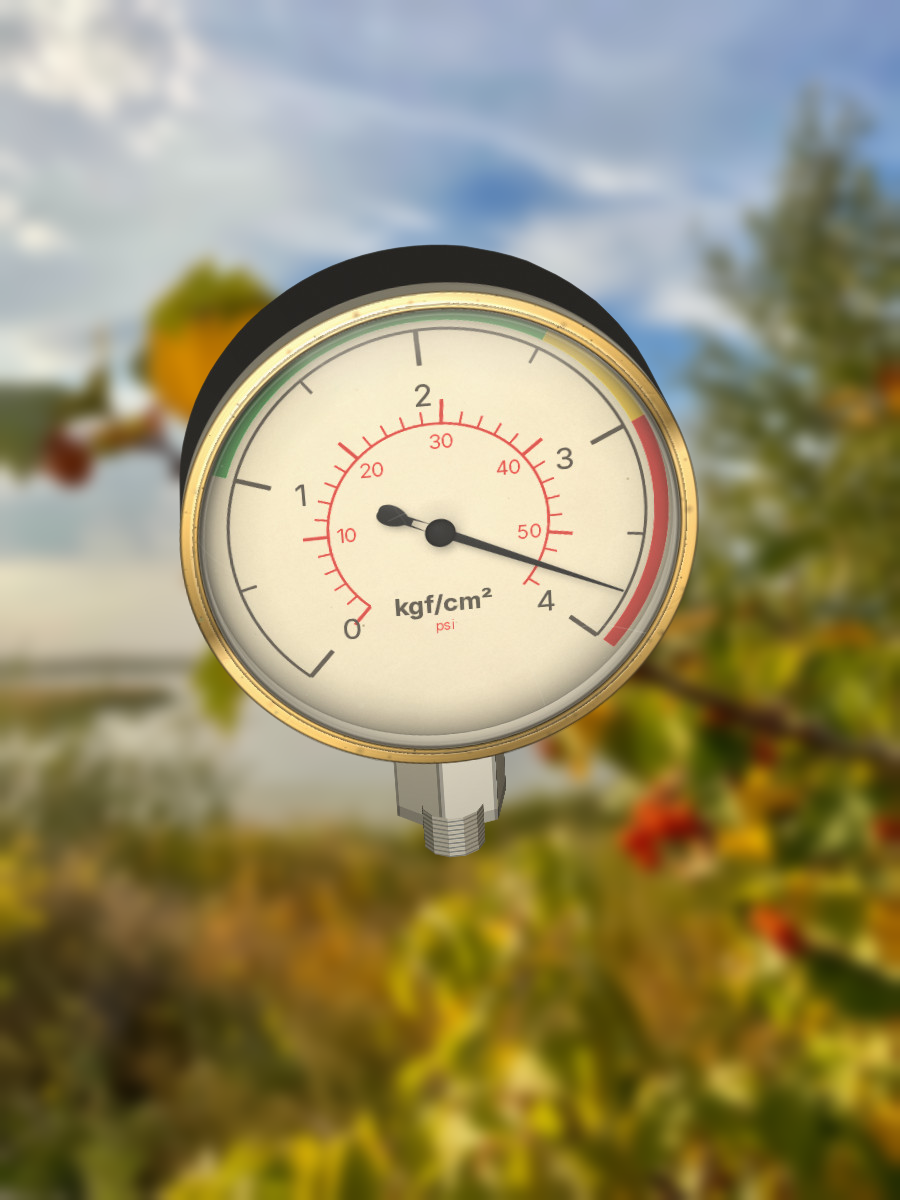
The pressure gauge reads 3.75 kg/cm²
